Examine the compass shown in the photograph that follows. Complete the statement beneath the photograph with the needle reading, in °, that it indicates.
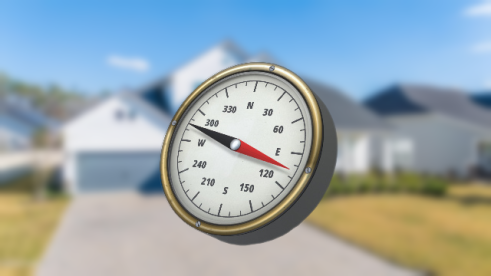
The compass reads 105 °
